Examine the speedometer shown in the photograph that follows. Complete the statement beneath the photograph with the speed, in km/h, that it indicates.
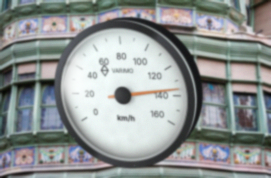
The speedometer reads 135 km/h
